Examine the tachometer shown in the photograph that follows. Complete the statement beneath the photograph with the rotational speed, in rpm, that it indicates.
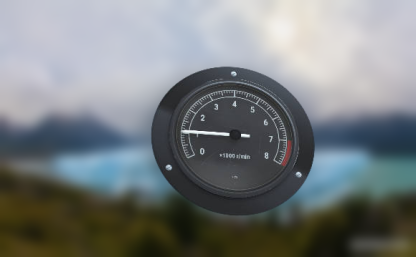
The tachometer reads 1000 rpm
